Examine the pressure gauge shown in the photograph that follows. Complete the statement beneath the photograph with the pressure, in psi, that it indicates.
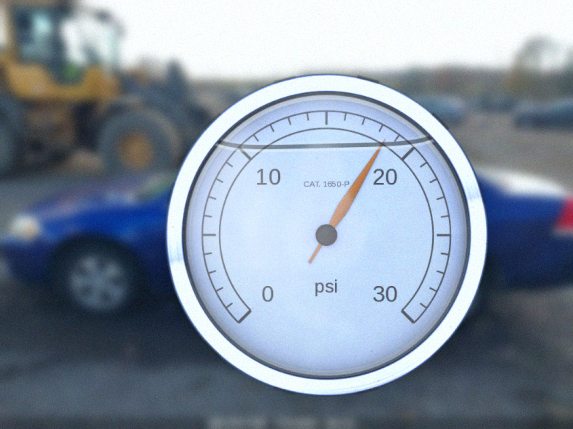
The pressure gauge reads 18.5 psi
